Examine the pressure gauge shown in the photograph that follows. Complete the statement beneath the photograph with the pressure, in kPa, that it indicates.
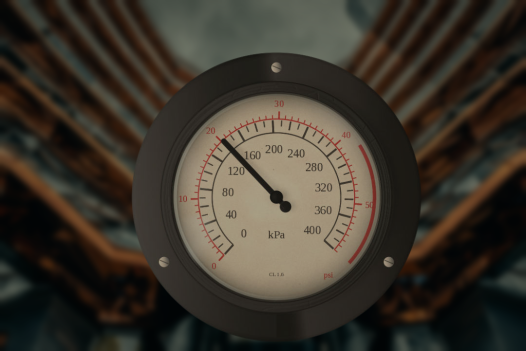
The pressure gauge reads 140 kPa
